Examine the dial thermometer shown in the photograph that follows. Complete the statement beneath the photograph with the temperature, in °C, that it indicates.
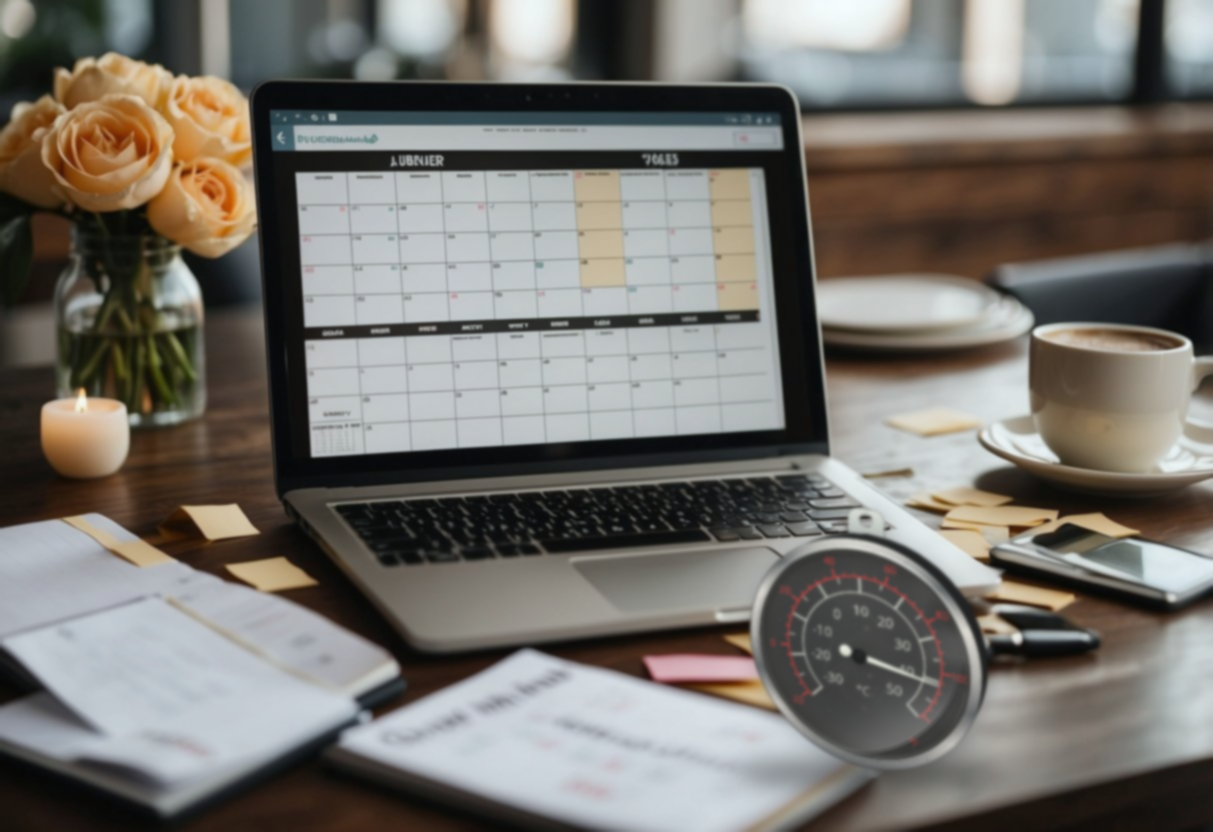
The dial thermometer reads 40 °C
